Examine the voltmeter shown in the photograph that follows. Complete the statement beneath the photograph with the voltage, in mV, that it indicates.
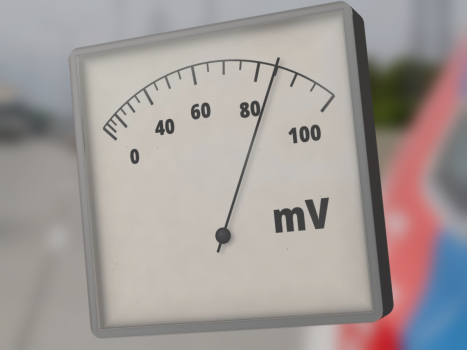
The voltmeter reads 85 mV
